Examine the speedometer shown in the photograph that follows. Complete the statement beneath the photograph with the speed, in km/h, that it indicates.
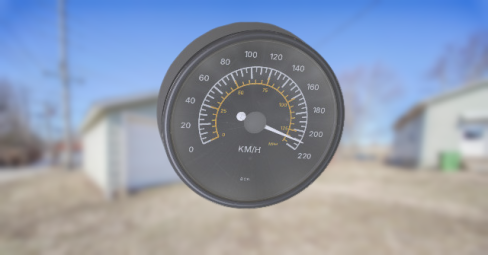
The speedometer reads 210 km/h
